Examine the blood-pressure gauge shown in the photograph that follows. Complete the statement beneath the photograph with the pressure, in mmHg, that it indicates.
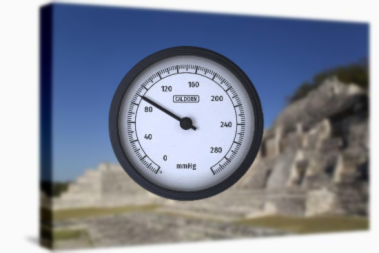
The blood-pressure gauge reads 90 mmHg
